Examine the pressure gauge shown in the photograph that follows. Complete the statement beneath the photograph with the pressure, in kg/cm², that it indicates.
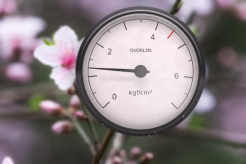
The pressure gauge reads 1.25 kg/cm²
